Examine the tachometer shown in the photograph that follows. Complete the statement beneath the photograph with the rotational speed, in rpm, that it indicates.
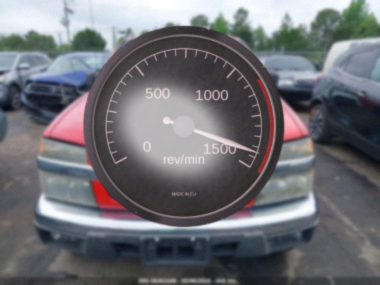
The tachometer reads 1425 rpm
